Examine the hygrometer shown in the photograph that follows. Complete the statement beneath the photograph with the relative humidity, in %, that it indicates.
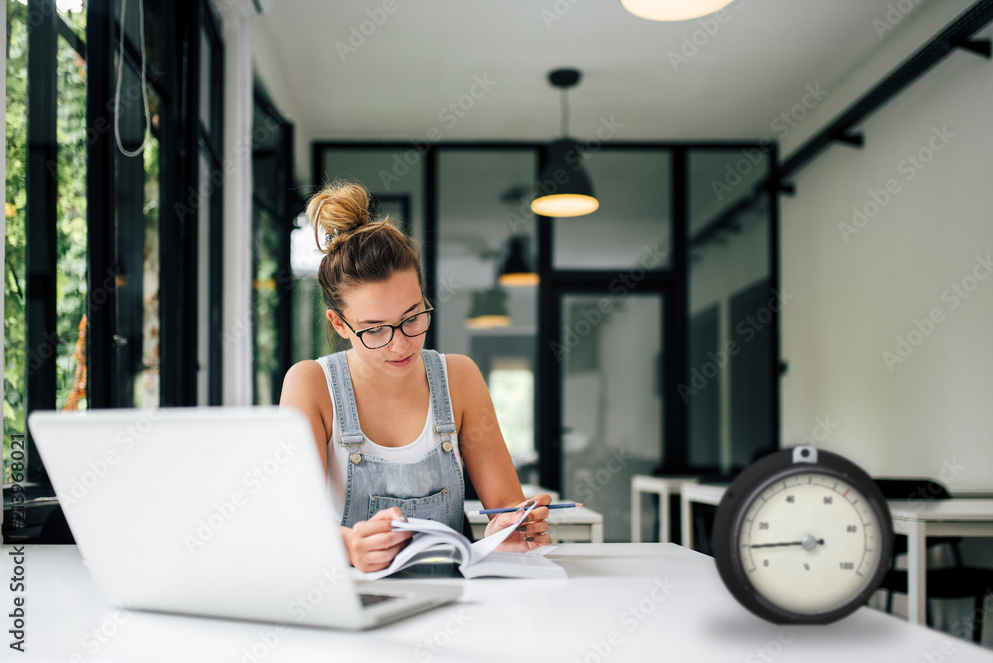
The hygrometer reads 10 %
